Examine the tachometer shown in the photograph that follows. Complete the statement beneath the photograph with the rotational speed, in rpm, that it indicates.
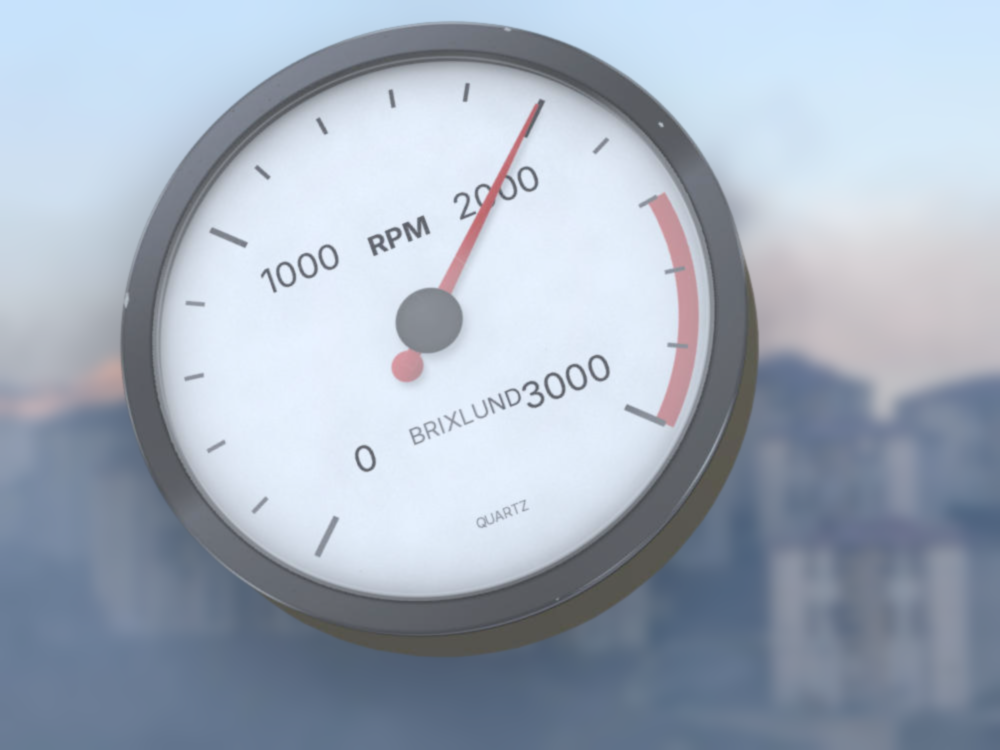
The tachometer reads 2000 rpm
